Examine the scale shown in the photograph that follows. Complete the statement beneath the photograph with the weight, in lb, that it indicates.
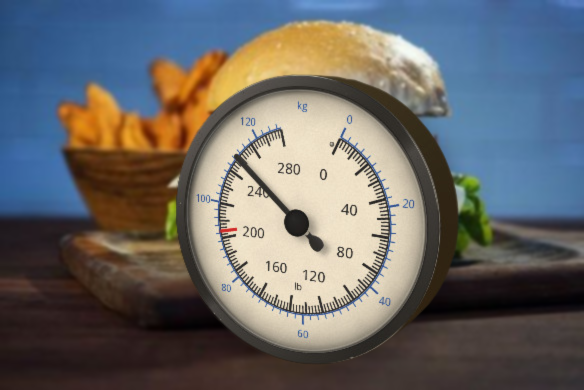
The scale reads 250 lb
